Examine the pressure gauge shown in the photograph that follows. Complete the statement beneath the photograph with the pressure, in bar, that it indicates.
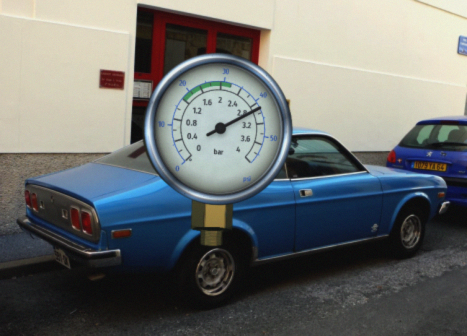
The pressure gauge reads 2.9 bar
